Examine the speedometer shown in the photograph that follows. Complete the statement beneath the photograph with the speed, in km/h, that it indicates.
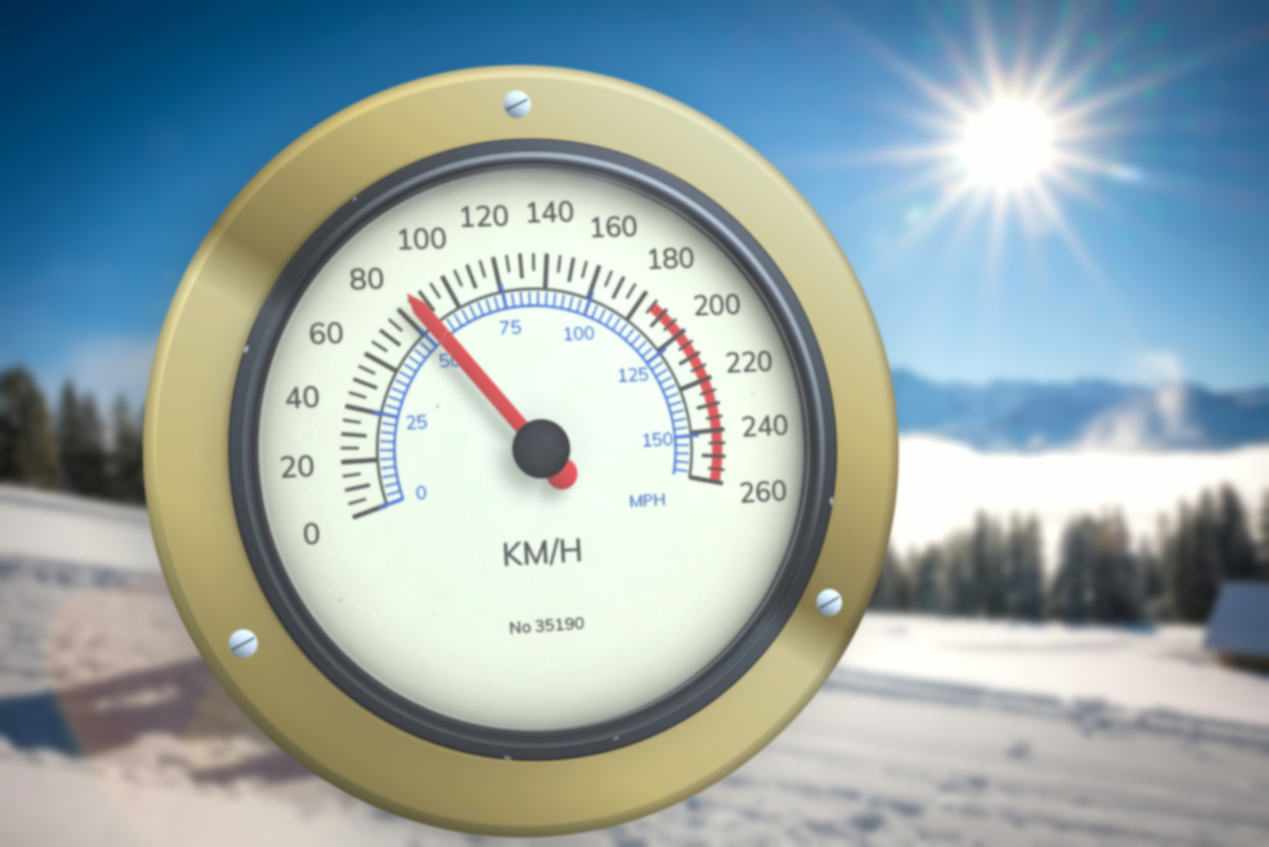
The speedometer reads 85 km/h
